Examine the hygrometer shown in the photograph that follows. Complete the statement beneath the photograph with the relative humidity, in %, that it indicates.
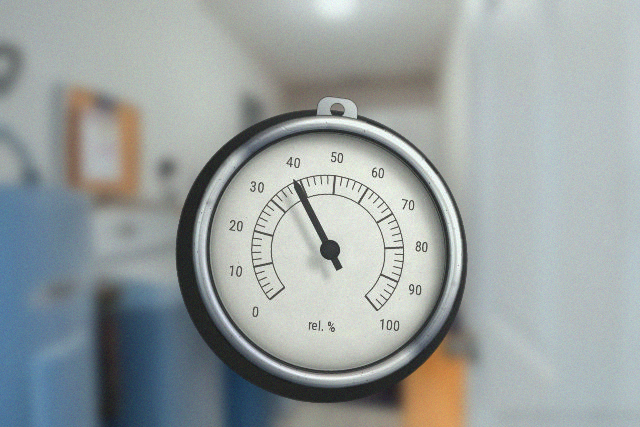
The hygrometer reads 38 %
